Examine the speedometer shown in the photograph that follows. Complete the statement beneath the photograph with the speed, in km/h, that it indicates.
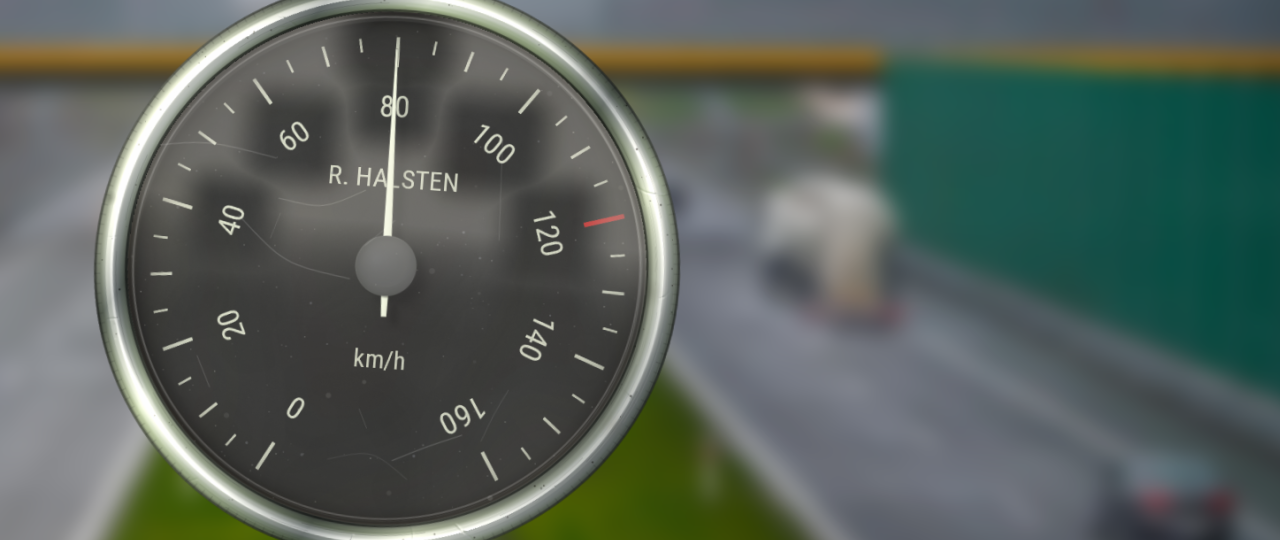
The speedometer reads 80 km/h
